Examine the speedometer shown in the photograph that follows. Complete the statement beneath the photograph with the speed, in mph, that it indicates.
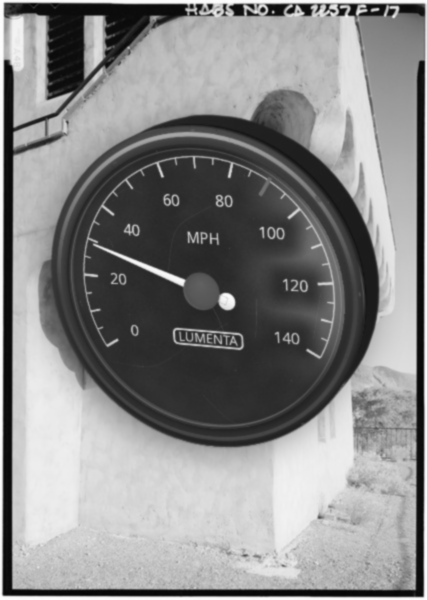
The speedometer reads 30 mph
